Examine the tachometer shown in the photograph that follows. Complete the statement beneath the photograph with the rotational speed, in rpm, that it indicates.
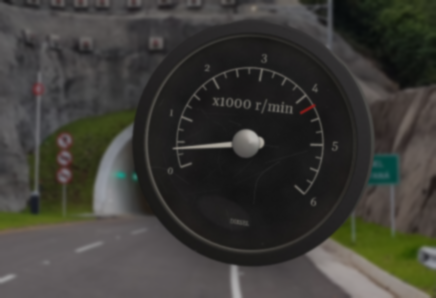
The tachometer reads 375 rpm
